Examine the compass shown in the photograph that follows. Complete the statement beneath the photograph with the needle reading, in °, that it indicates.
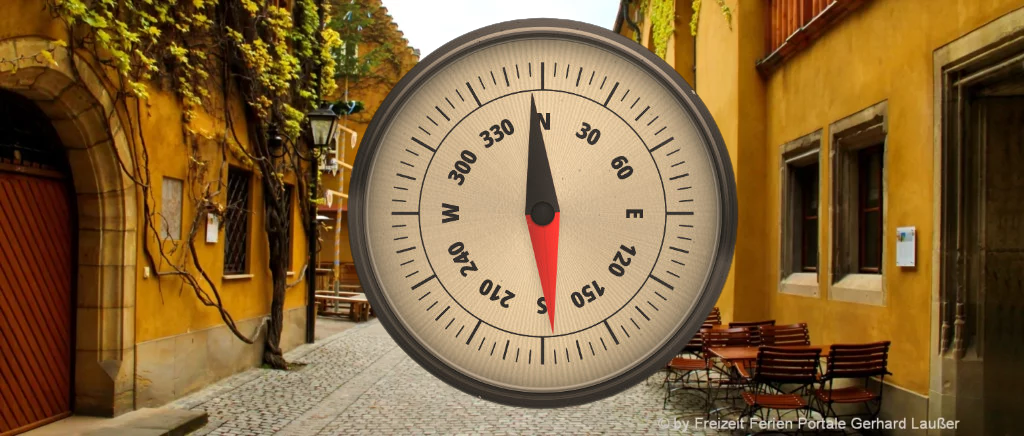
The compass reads 175 °
